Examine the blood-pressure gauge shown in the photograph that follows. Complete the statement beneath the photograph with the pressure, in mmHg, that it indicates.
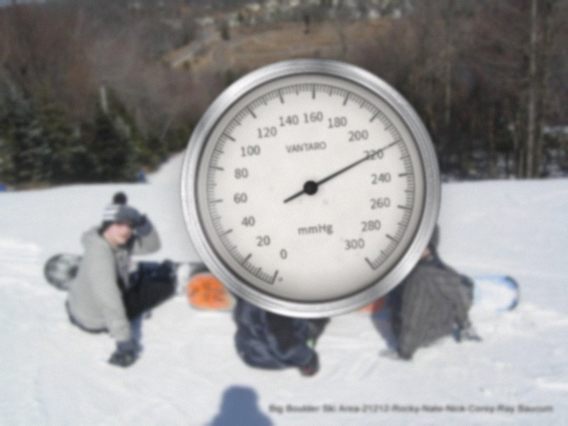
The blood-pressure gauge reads 220 mmHg
